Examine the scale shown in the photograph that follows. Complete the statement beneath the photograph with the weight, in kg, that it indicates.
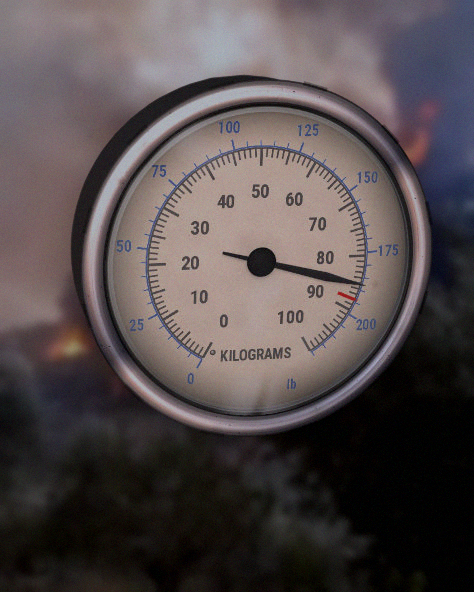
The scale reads 85 kg
